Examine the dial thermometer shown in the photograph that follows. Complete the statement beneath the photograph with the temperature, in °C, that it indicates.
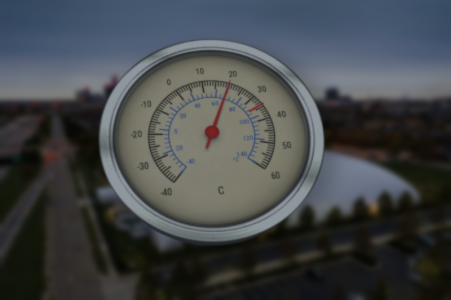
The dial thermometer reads 20 °C
